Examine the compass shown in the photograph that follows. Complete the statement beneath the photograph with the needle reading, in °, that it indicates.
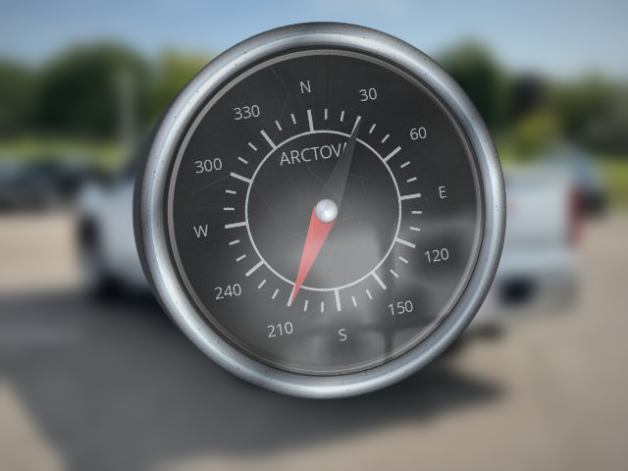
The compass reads 210 °
